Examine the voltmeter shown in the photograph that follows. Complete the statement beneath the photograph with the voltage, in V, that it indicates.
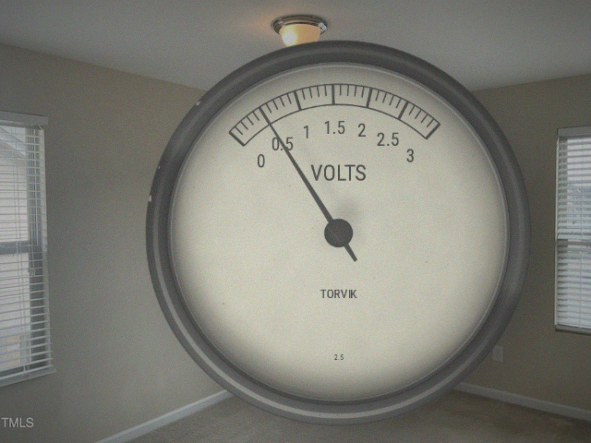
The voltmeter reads 0.5 V
